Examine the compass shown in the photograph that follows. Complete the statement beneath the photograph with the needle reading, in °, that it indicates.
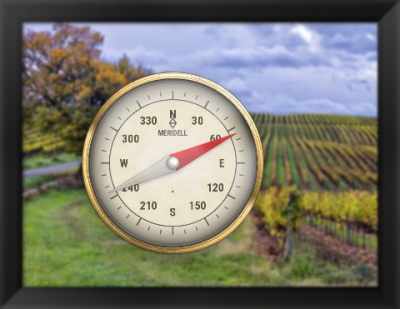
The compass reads 65 °
